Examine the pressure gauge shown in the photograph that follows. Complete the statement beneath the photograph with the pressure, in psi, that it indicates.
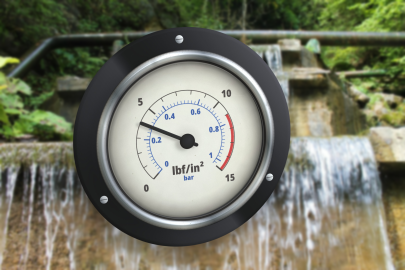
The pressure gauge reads 4 psi
